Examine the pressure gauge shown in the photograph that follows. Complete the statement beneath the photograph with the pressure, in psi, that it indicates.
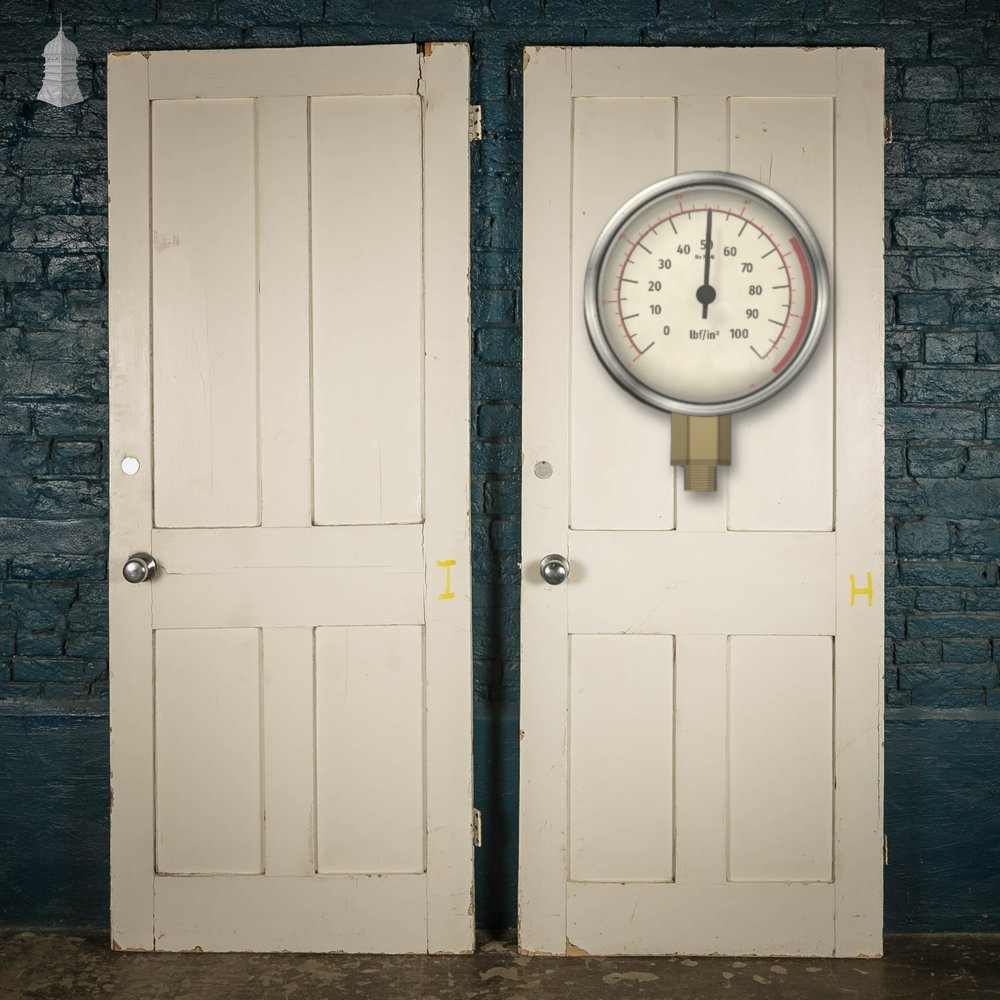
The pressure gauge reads 50 psi
